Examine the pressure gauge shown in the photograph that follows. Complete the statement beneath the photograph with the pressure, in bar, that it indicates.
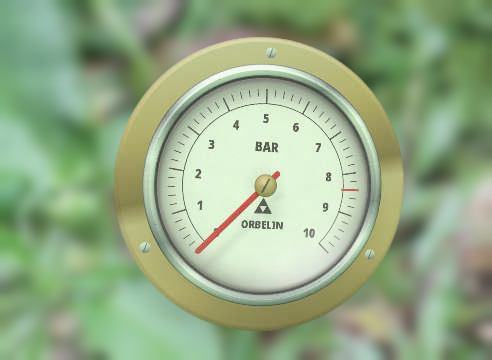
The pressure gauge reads 0 bar
